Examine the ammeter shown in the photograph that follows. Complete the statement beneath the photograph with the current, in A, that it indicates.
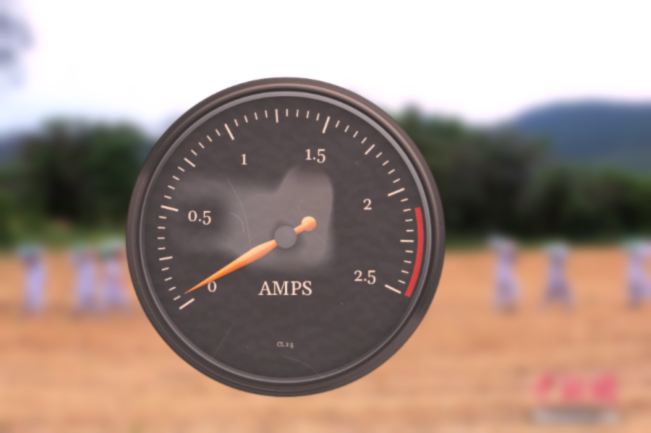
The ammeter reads 0.05 A
